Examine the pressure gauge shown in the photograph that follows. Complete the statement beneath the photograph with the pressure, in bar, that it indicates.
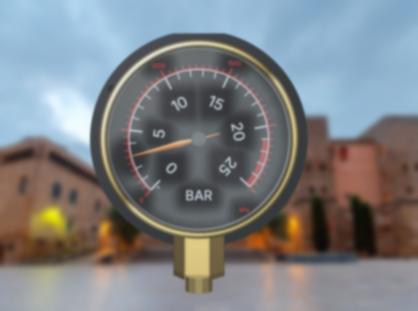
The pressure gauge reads 3 bar
